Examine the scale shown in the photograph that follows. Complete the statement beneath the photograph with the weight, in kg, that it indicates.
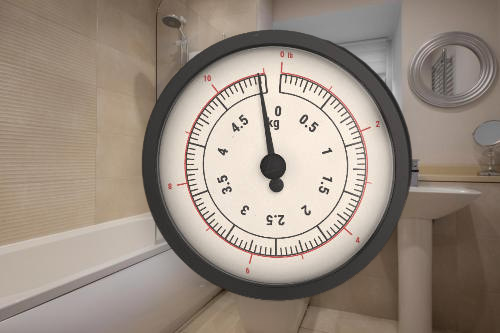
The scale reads 4.95 kg
